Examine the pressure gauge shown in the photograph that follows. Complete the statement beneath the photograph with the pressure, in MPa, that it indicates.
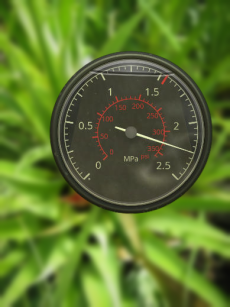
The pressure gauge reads 2.25 MPa
